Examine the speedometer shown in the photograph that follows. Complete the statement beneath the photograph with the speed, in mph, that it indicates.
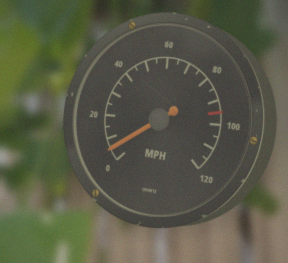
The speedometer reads 5 mph
